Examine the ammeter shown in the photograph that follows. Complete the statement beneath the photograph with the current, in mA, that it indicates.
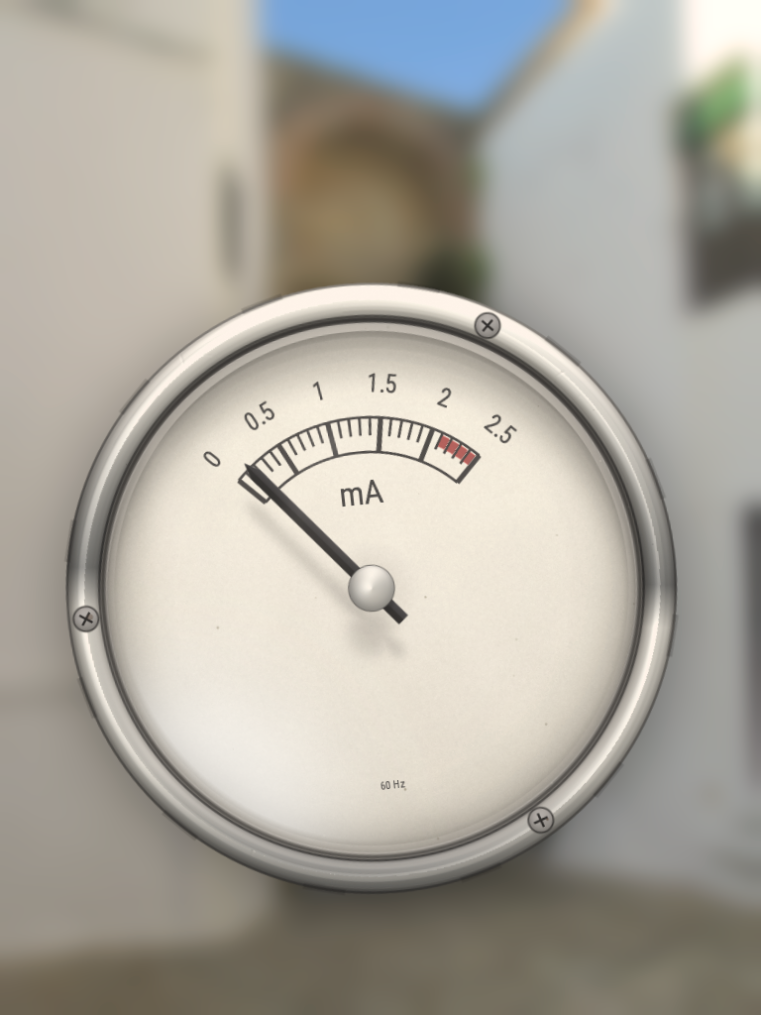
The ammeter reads 0.15 mA
